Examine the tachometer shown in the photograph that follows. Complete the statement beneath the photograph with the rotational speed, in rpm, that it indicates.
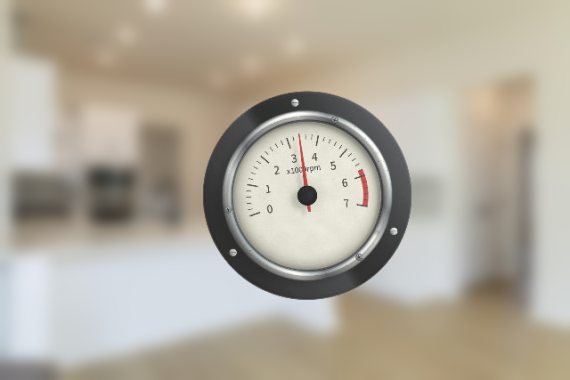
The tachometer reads 3400 rpm
